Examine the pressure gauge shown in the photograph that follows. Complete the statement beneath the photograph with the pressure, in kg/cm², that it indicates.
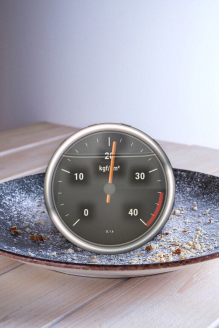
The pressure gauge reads 21 kg/cm²
